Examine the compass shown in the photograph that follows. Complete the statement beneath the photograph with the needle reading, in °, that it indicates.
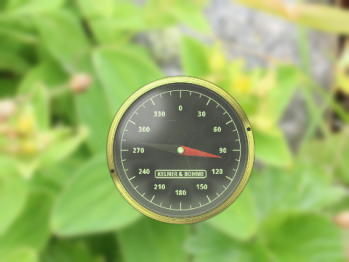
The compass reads 100 °
